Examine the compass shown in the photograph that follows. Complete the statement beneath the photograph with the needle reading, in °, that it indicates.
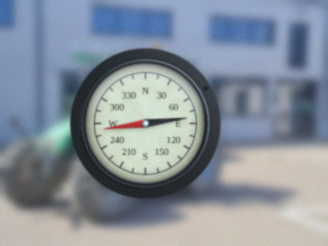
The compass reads 262.5 °
